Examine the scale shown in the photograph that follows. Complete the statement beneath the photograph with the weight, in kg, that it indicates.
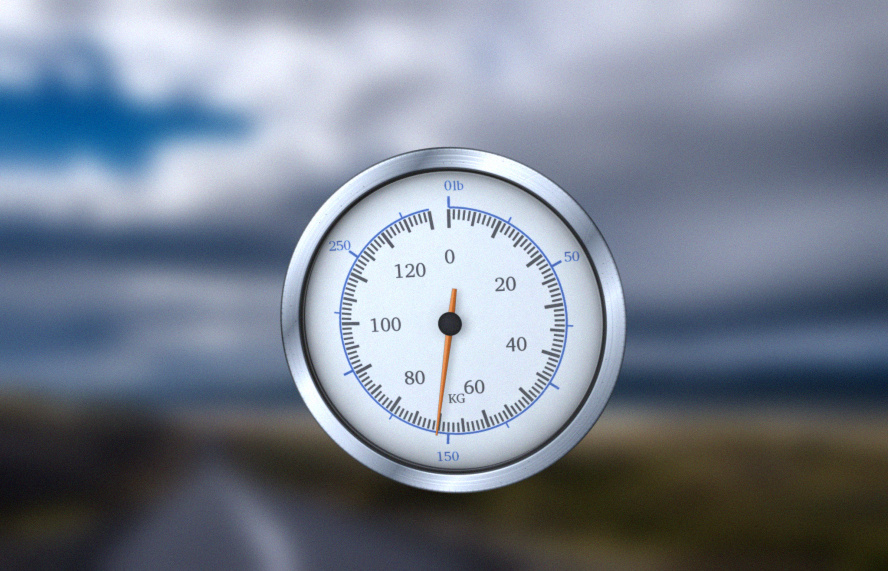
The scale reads 70 kg
